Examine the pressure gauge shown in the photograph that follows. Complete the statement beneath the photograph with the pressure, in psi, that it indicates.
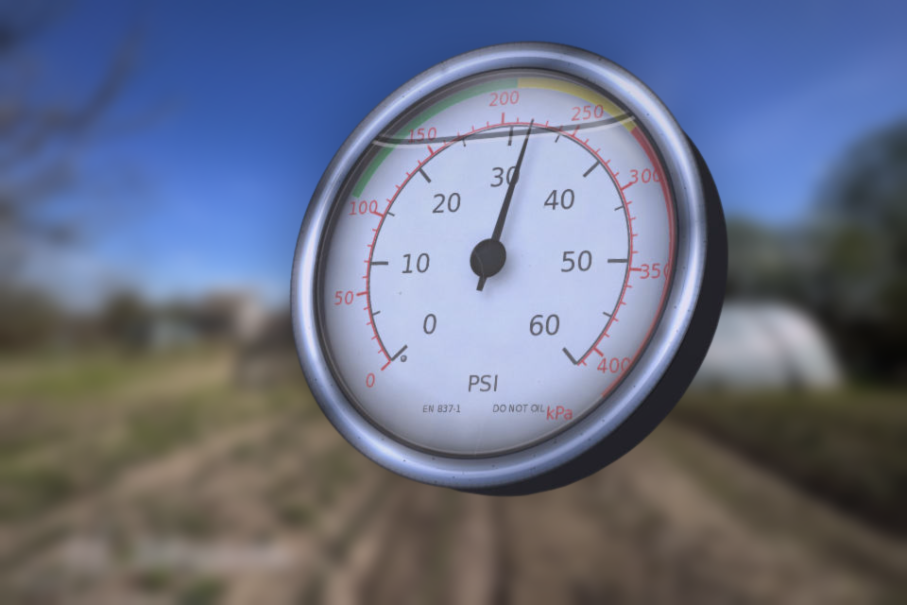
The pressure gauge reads 32.5 psi
